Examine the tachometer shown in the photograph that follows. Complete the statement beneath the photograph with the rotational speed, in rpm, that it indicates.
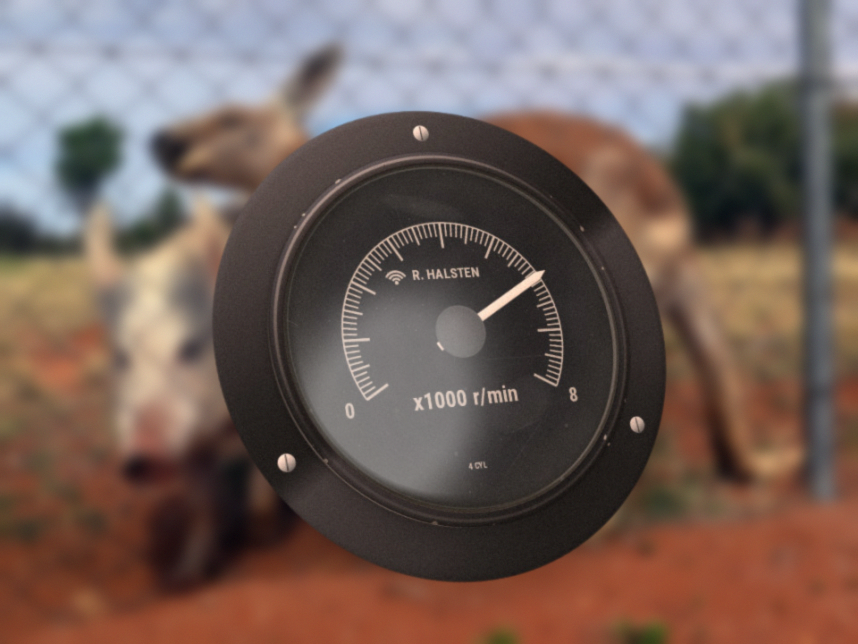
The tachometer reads 6000 rpm
